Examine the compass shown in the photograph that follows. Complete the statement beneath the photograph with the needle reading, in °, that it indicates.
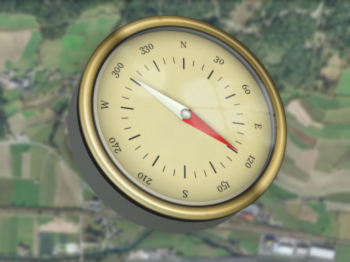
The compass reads 120 °
